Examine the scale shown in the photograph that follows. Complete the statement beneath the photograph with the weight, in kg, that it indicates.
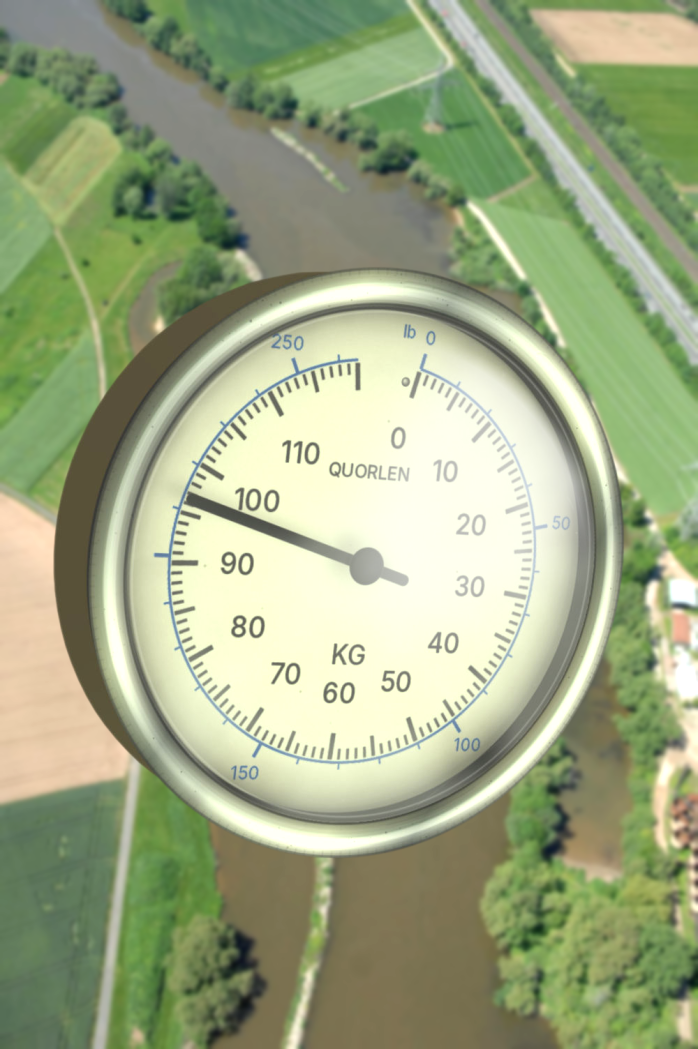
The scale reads 96.5 kg
